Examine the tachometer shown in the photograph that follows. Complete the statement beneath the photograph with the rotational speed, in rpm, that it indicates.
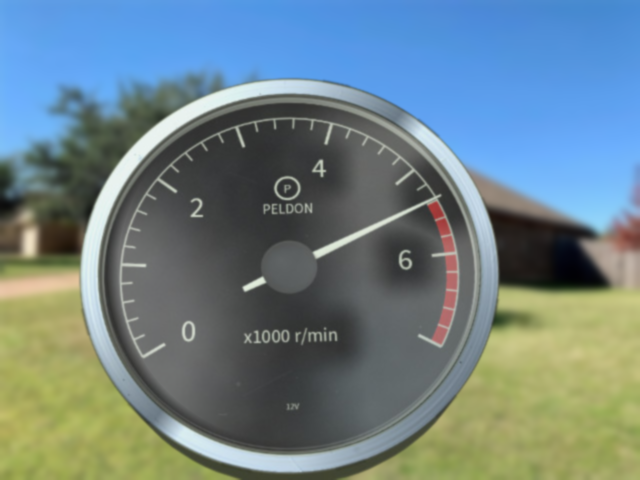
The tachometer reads 5400 rpm
